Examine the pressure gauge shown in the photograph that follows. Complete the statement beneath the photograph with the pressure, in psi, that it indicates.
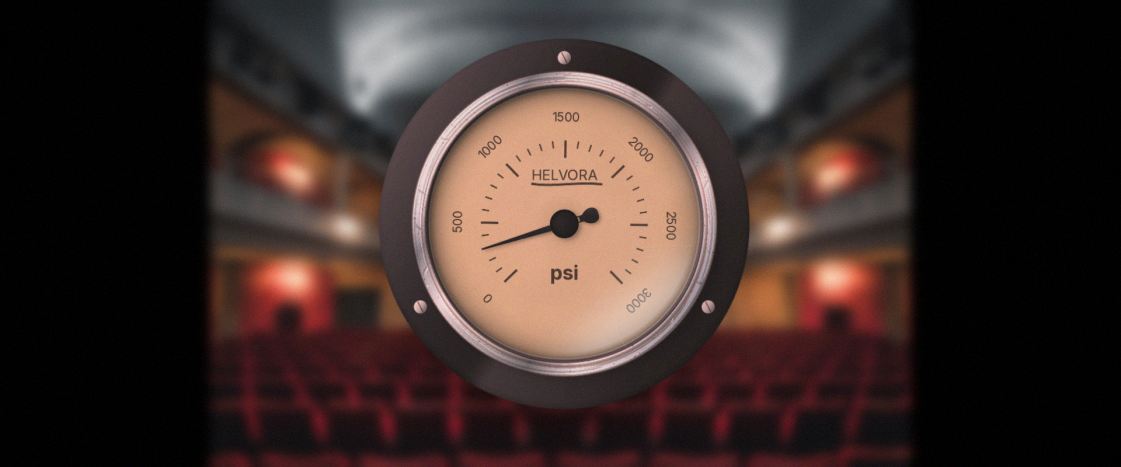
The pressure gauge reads 300 psi
